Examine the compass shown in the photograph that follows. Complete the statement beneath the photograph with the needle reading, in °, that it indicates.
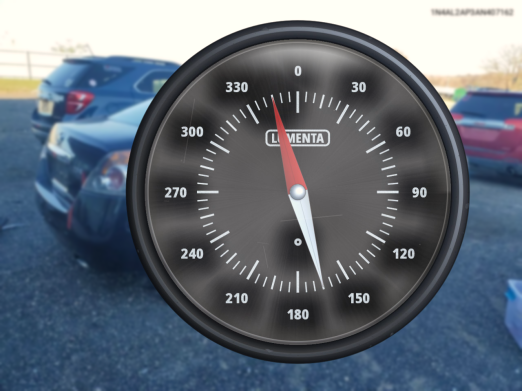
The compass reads 345 °
